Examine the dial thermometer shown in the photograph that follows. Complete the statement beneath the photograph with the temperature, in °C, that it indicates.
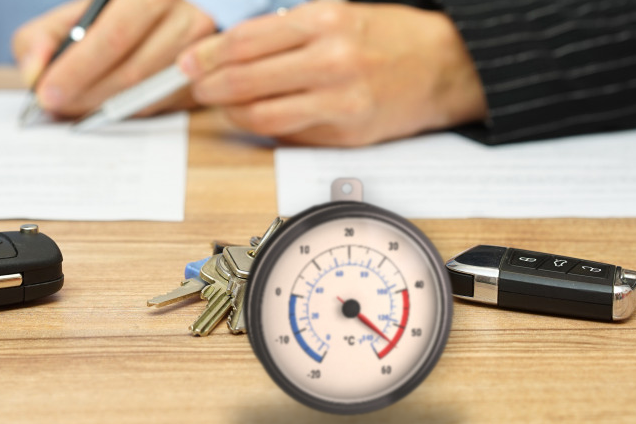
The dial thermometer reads 55 °C
